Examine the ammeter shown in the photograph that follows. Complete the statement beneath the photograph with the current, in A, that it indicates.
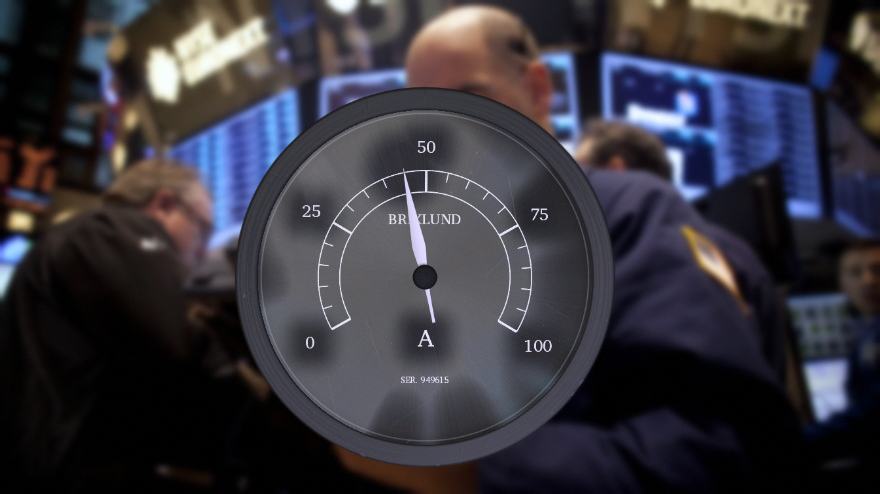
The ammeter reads 45 A
